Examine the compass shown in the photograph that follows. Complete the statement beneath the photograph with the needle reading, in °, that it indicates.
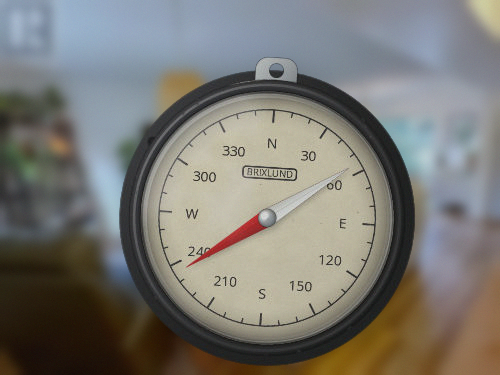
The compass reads 235 °
